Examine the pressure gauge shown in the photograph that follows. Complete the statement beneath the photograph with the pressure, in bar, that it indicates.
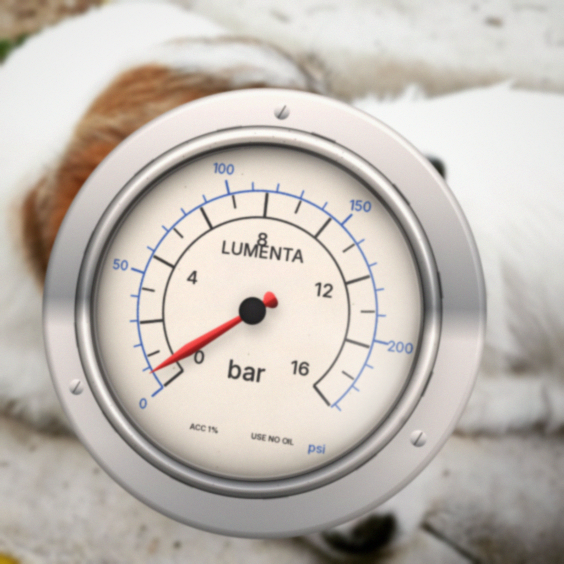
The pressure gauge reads 0.5 bar
